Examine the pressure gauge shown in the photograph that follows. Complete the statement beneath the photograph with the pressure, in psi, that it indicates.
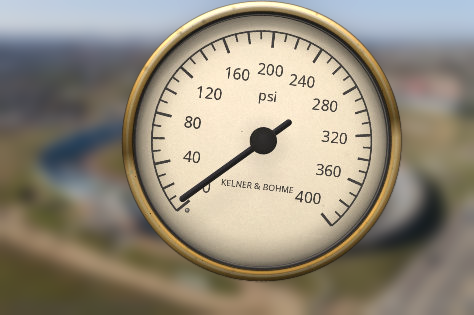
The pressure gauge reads 5 psi
